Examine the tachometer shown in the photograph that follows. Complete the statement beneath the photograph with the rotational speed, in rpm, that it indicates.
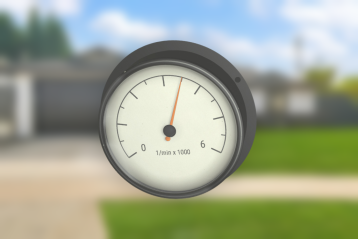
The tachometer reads 3500 rpm
